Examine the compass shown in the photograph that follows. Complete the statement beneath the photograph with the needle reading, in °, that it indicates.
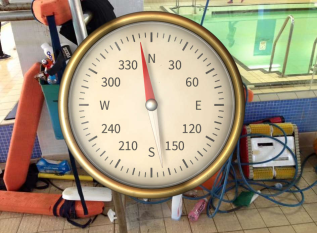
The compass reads 350 °
